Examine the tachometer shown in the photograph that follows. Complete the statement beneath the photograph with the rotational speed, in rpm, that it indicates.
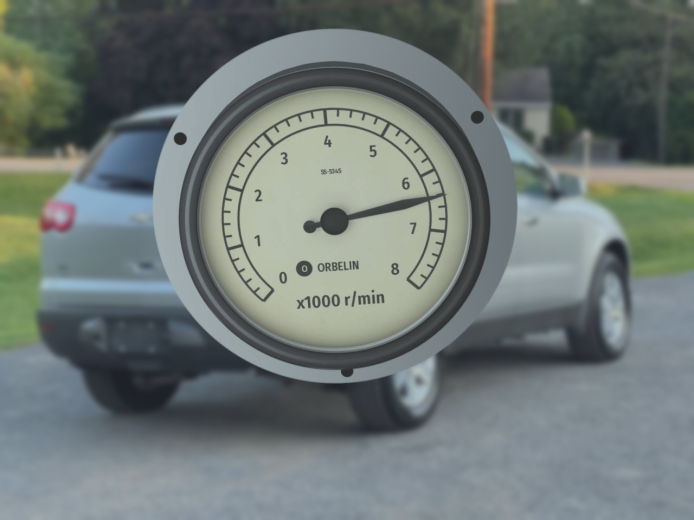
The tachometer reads 6400 rpm
